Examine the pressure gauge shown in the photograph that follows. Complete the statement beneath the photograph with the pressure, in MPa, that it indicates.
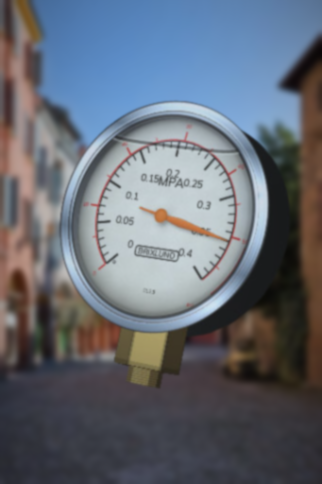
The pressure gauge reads 0.35 MPa
